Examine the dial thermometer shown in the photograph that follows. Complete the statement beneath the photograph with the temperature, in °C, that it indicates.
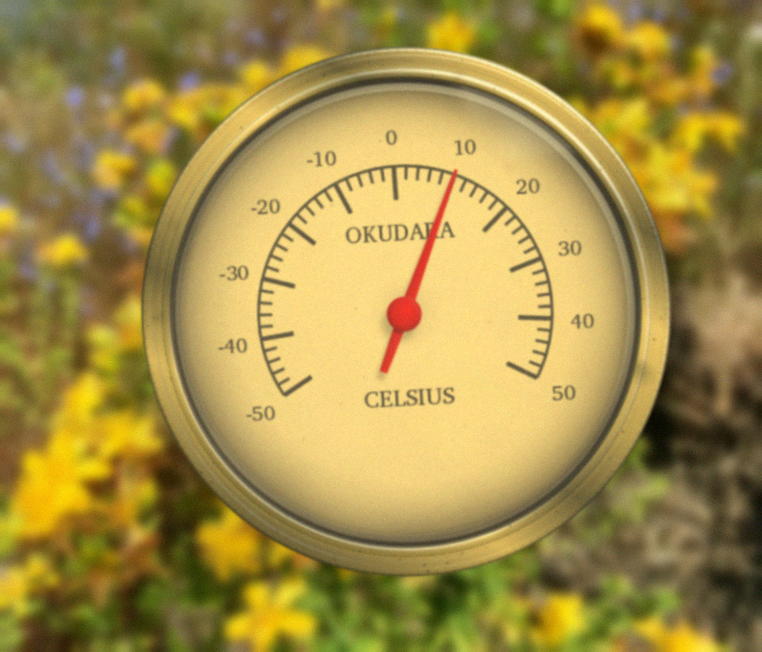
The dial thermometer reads 10 °C
